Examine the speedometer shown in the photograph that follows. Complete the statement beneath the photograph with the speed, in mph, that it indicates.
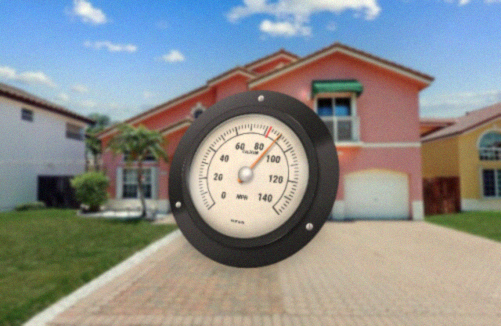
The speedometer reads 90 mph
